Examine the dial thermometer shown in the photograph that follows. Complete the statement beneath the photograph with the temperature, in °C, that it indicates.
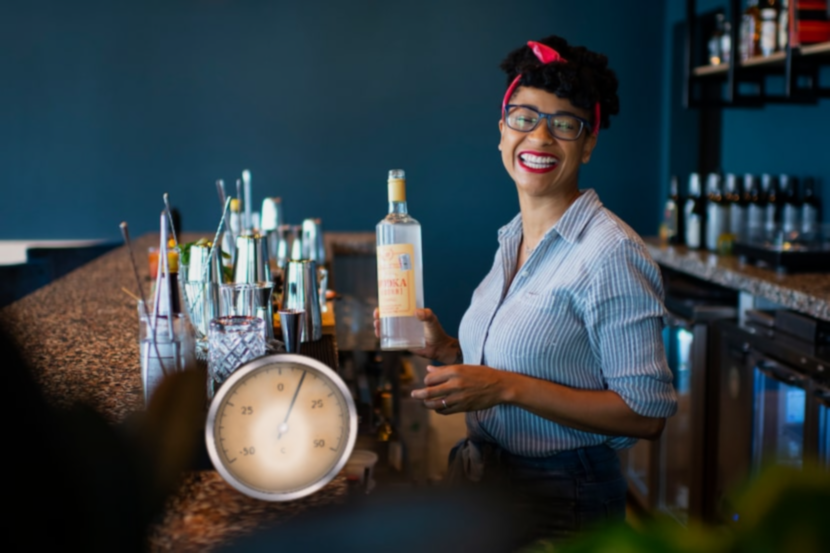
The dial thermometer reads 10 °C
